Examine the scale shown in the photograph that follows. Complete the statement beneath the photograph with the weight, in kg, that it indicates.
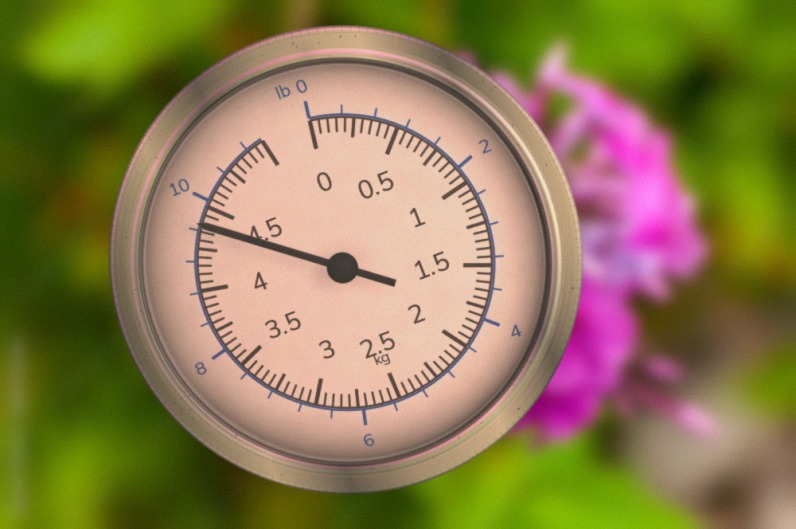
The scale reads 4.4 kg
